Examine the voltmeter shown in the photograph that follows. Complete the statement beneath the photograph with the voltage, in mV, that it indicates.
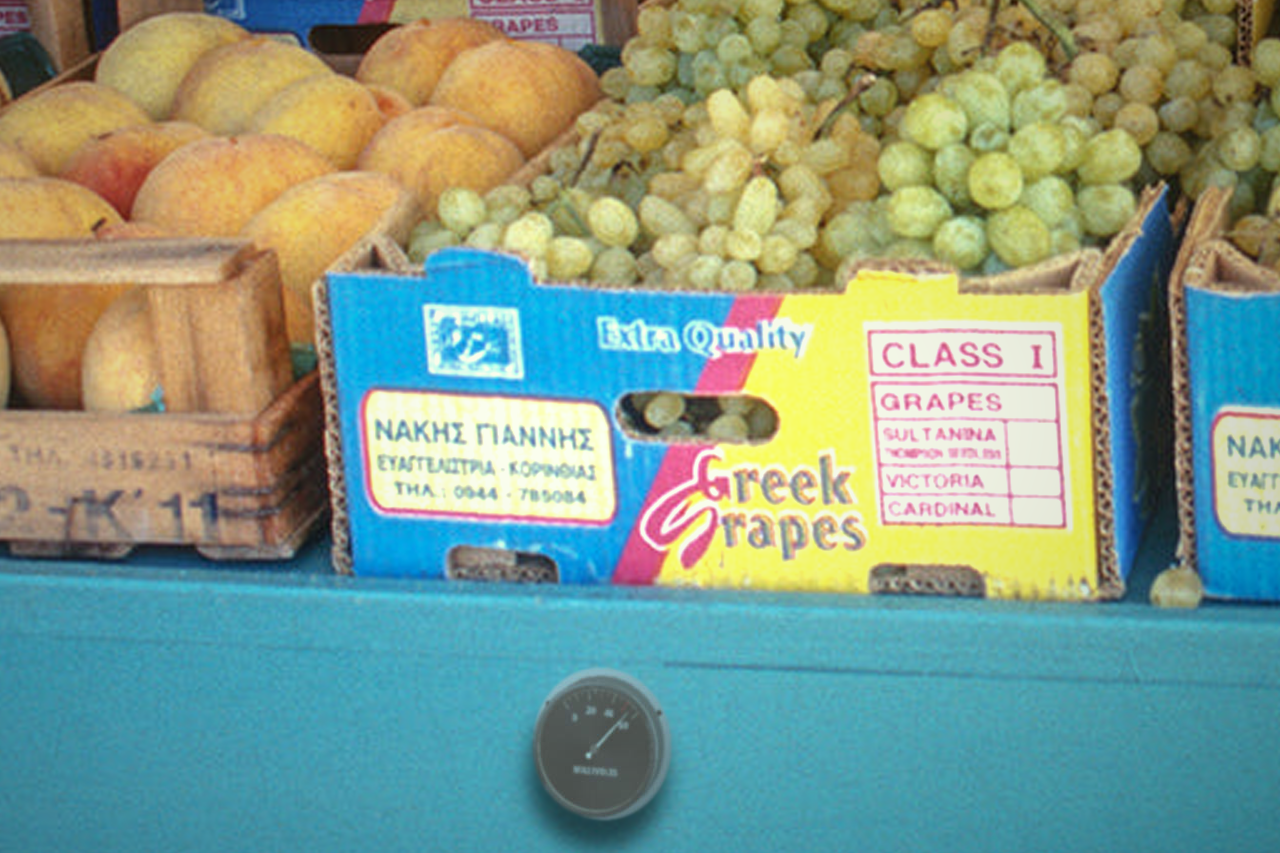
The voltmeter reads 55 mV
